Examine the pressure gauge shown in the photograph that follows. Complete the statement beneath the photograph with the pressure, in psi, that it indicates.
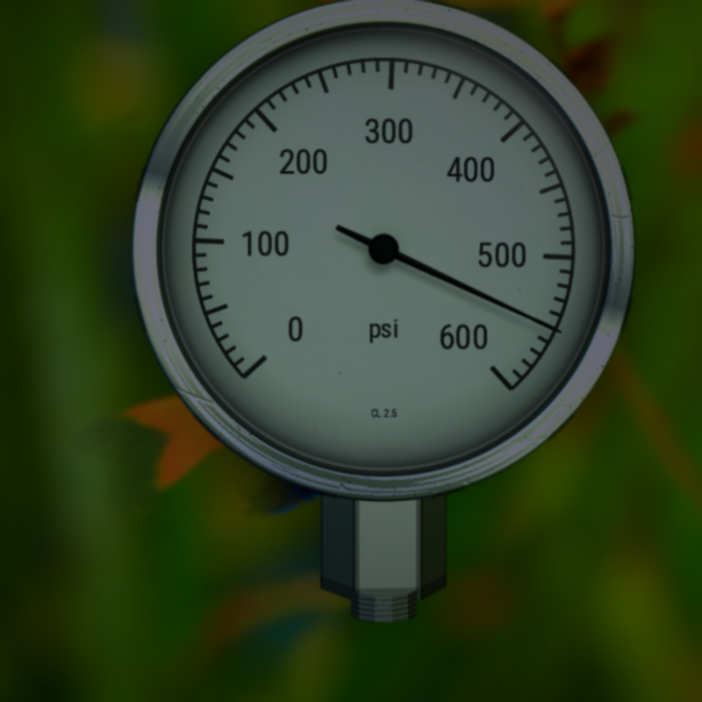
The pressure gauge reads 550 psi
